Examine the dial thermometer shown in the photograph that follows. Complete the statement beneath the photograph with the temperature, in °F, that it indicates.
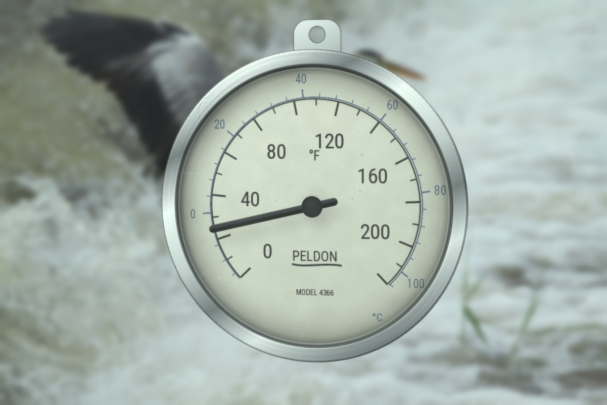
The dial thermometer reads 25 °F
